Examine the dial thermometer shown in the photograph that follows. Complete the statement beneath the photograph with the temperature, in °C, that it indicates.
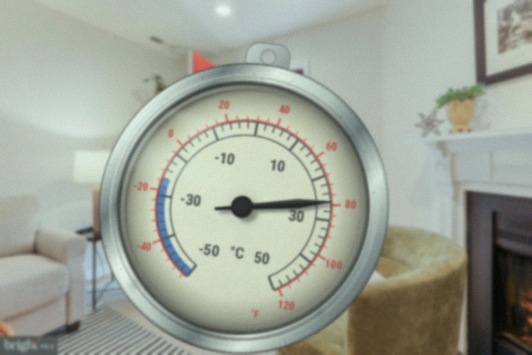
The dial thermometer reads 26 °C
